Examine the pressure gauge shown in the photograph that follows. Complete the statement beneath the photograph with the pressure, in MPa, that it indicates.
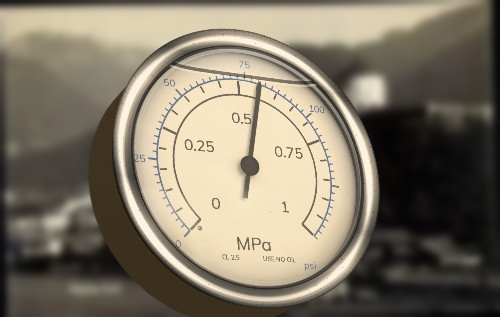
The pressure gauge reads 0.55 MPa
